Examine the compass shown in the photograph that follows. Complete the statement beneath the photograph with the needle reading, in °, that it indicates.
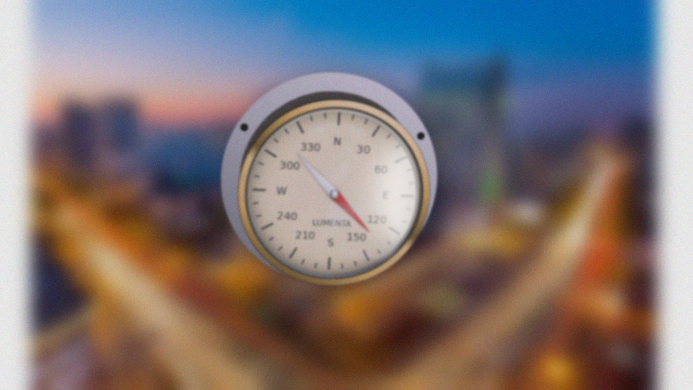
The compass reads 135 °
